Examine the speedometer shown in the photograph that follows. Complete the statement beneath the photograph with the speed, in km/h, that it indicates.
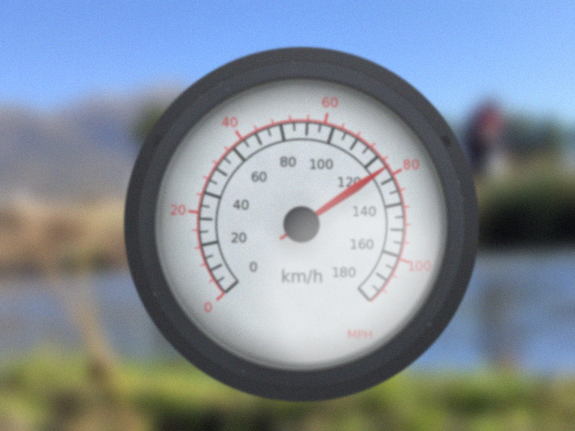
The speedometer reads 125 km/h
